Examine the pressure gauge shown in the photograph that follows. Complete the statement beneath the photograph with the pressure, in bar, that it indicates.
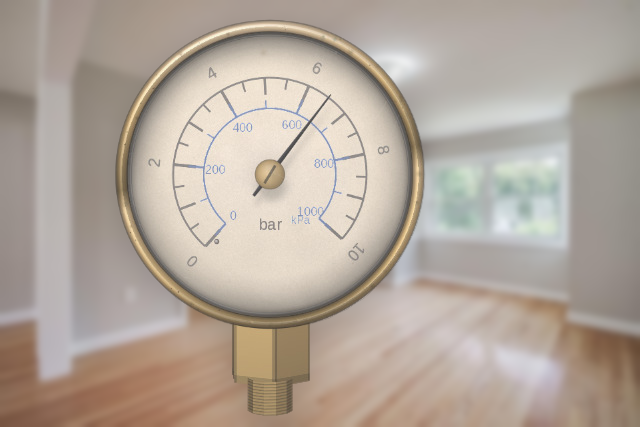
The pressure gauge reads 6.5 bar
